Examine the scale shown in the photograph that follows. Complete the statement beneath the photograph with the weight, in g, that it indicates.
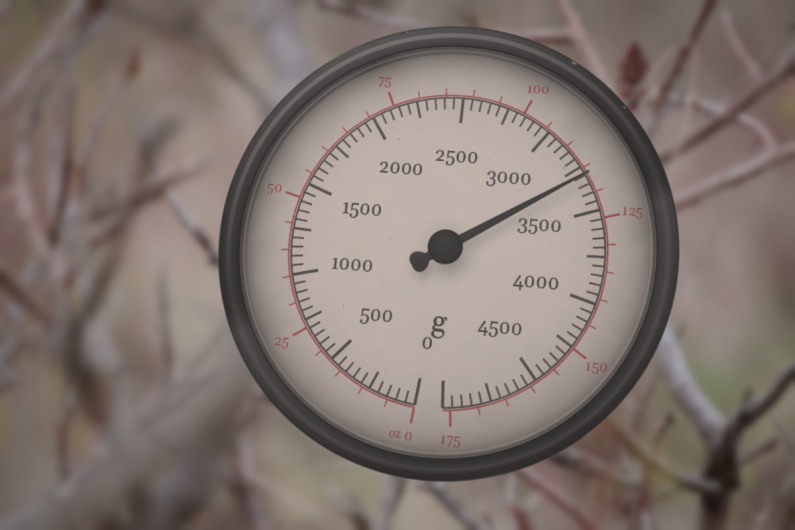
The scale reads 3300 g
